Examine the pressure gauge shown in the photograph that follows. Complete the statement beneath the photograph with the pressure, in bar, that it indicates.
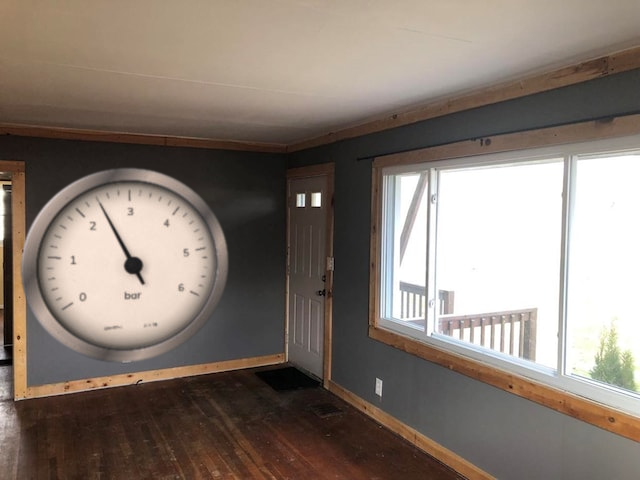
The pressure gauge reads 2.4 bar
